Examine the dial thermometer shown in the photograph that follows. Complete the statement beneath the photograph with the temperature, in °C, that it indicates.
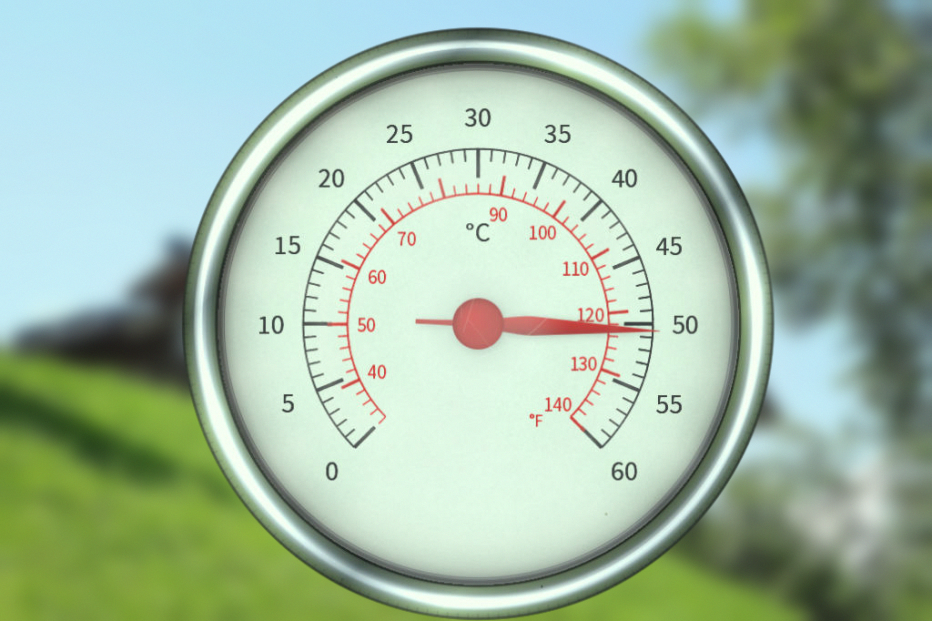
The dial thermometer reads 50.5 °C
